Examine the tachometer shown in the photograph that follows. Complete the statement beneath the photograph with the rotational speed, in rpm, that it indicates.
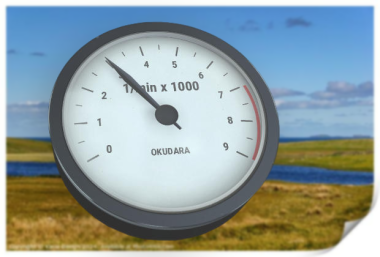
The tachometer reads 3000 rpm
